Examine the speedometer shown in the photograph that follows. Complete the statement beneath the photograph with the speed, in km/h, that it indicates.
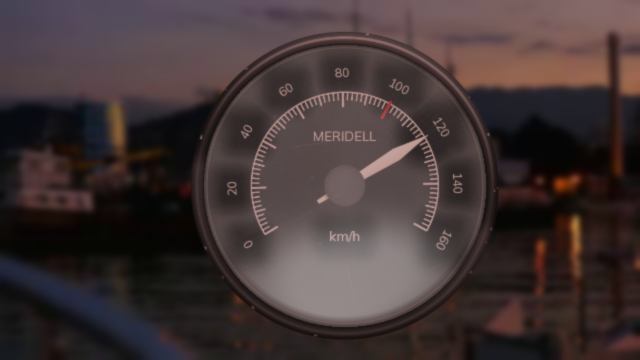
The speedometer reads 120 km/h
